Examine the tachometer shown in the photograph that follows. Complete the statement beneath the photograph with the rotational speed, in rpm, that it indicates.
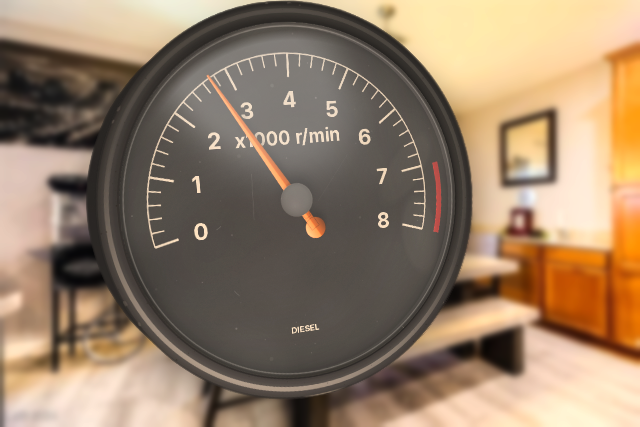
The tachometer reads 2700 rpm
